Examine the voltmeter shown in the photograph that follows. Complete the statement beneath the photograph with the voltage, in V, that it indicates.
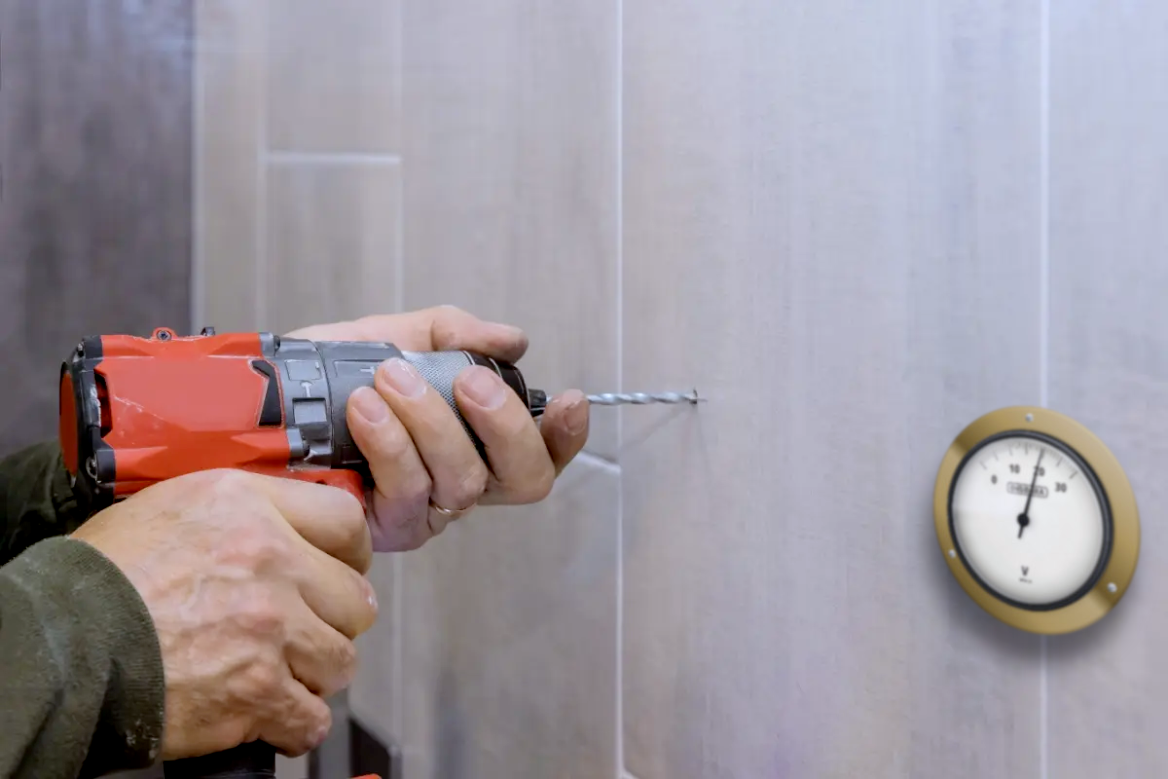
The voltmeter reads 20 V
